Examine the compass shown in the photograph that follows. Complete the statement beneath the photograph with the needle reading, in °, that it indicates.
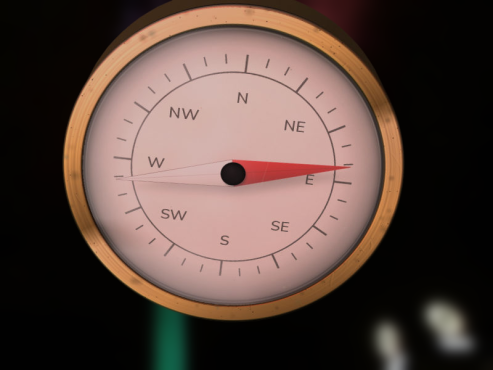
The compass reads 80 °
